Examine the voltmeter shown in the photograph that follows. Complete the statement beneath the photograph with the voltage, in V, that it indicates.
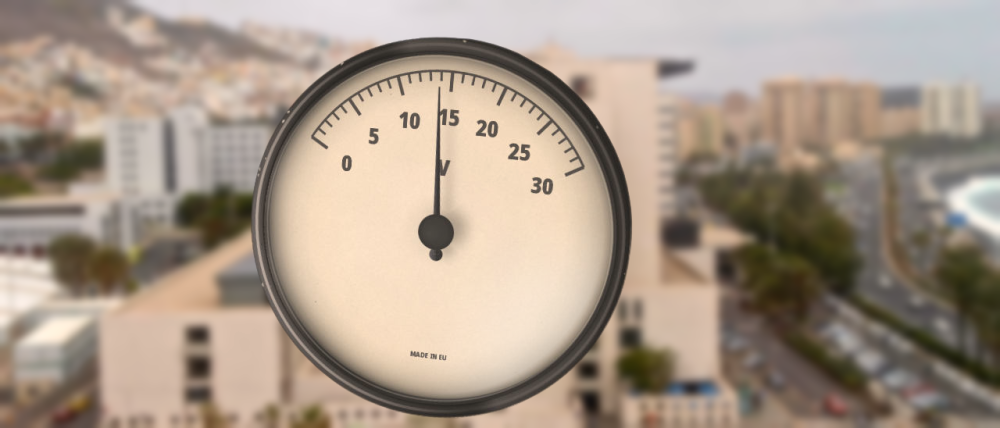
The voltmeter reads 14 V
